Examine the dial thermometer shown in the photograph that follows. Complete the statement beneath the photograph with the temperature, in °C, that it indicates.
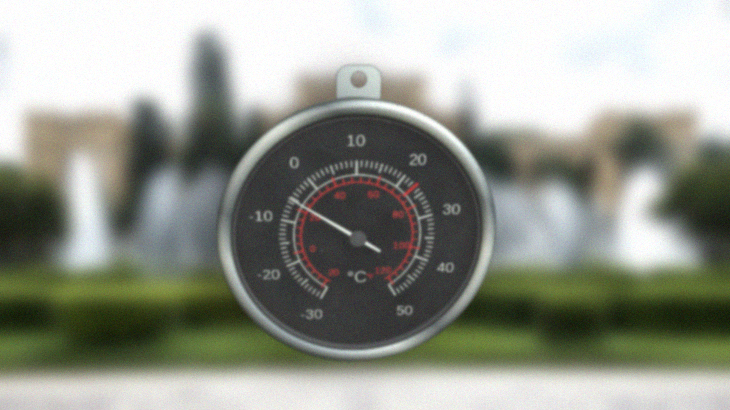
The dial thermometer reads -5 °C
